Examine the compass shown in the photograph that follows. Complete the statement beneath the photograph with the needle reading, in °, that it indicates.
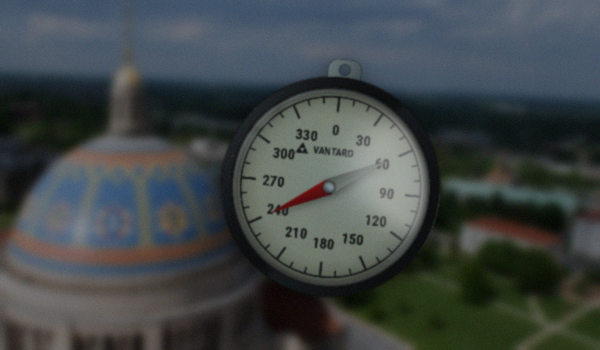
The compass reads 240 °
